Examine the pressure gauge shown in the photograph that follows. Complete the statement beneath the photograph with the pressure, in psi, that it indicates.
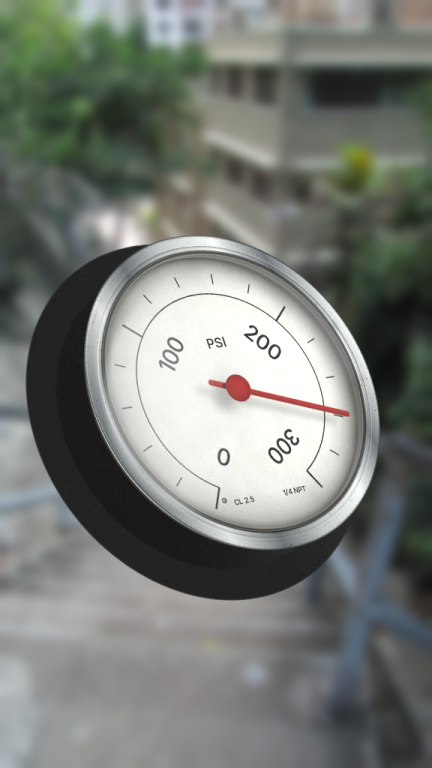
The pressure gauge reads 260 psi
